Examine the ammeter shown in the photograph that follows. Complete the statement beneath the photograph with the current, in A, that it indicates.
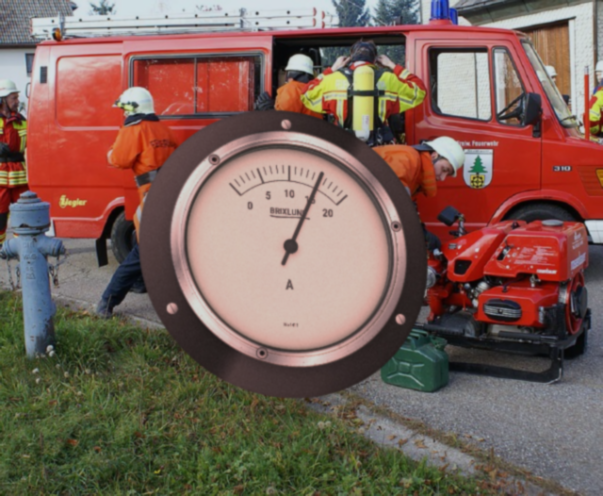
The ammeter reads 15 A
